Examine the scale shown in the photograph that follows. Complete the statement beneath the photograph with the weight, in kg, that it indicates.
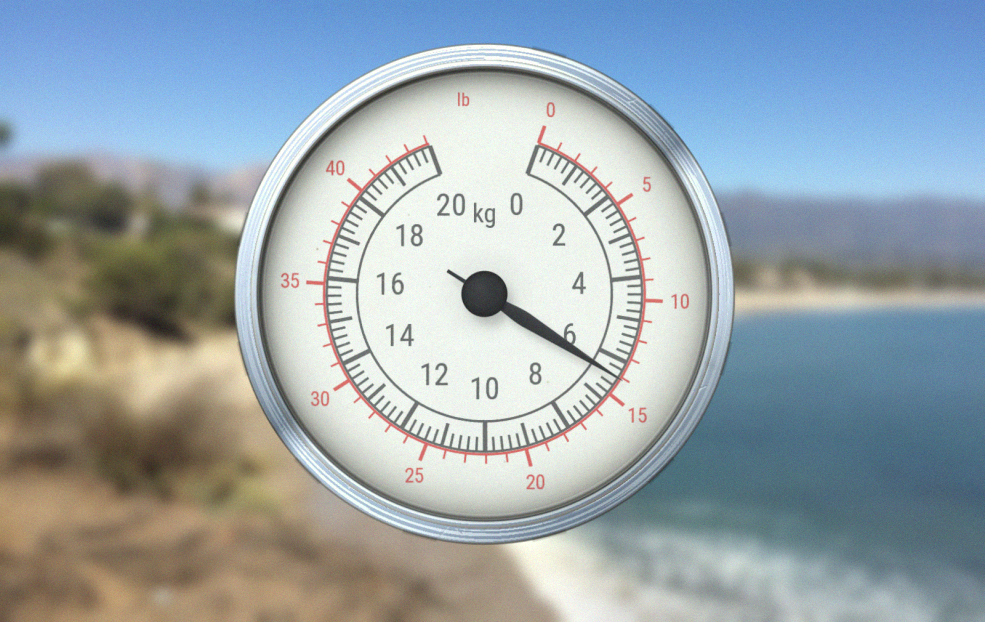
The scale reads 6.4 kg
